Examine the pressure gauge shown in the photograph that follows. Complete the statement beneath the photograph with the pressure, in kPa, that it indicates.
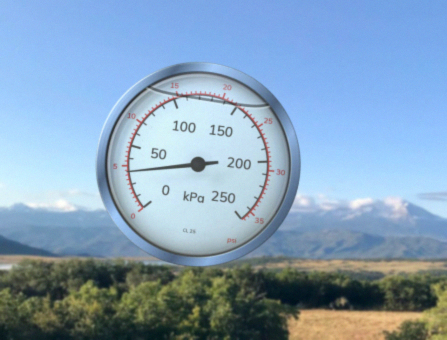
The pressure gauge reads 30 kPa
